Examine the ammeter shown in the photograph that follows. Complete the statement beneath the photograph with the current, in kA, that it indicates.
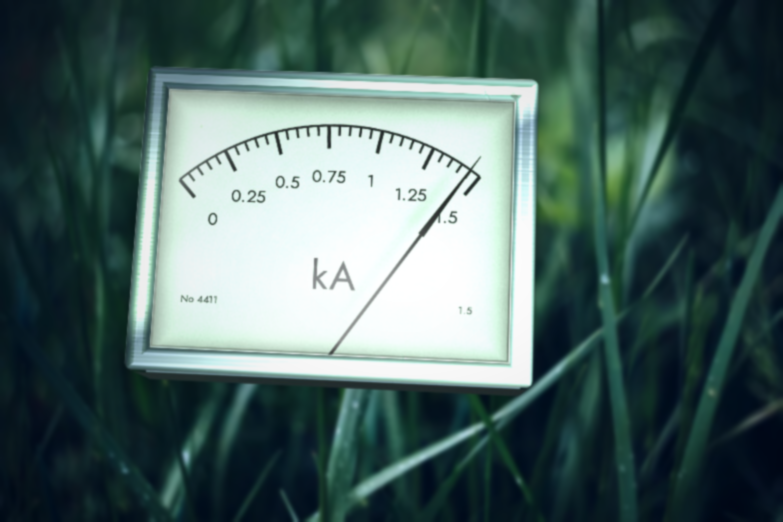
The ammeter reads 1.45 kA
